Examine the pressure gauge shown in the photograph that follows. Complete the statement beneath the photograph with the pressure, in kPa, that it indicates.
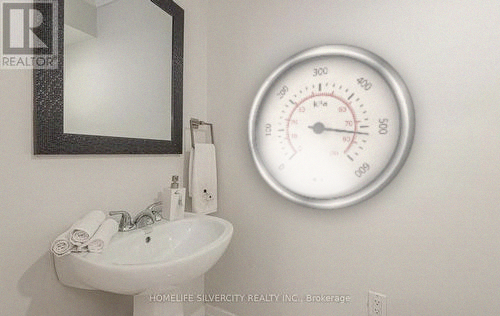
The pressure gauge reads 520 kPa
